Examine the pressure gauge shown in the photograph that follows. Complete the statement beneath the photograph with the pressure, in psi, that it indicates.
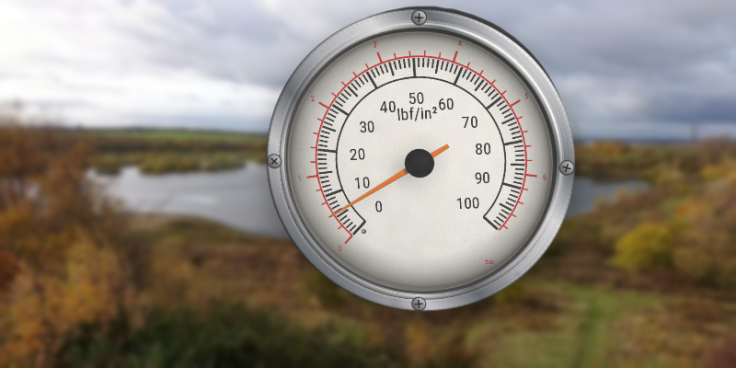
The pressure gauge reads 6 psi
